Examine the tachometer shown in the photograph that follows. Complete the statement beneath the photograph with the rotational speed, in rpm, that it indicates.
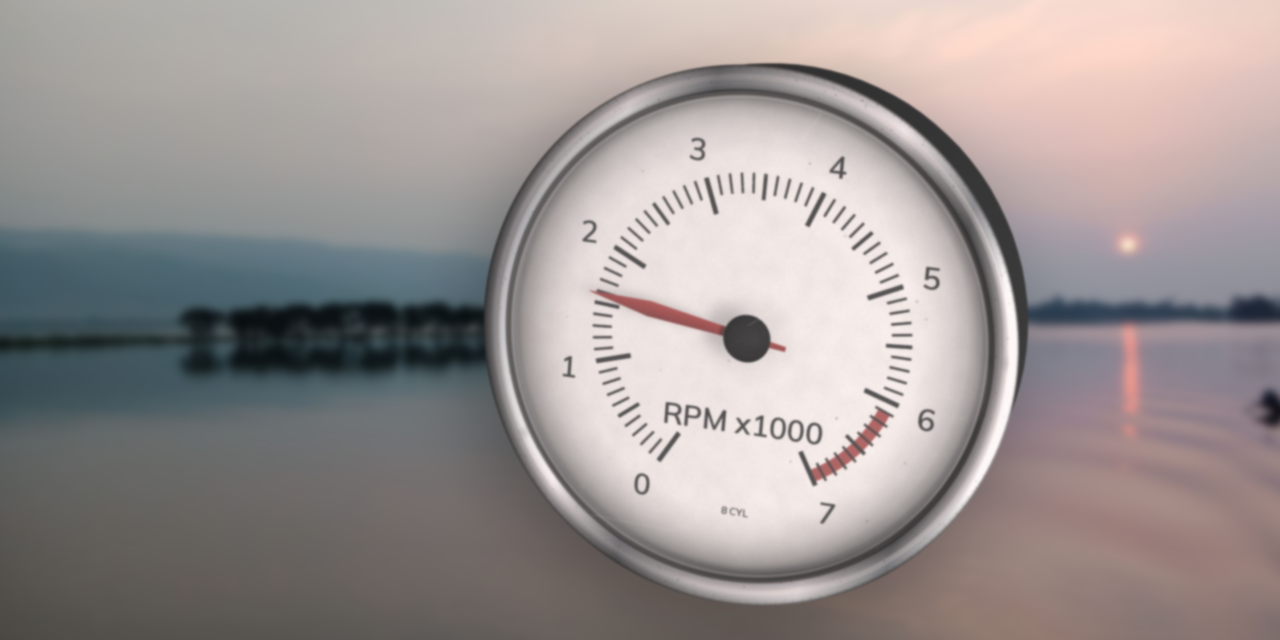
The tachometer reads 1600 rpm
